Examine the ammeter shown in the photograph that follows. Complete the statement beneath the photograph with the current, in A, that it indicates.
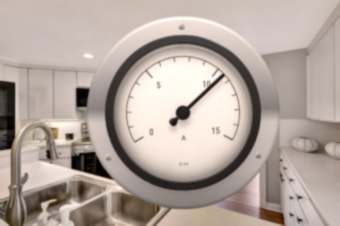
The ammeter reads 10.5 A
